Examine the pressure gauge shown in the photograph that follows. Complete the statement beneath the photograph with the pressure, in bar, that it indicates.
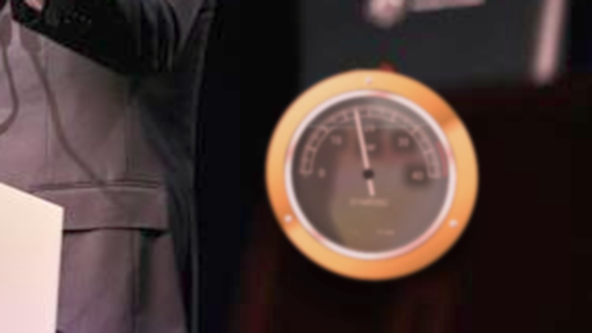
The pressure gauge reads 17.5 bar
